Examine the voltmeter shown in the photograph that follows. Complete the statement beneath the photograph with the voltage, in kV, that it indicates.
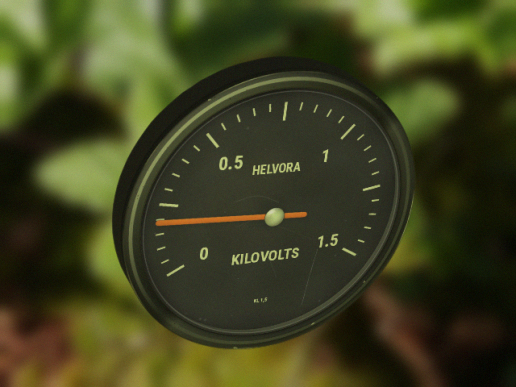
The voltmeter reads 0.2 kV
